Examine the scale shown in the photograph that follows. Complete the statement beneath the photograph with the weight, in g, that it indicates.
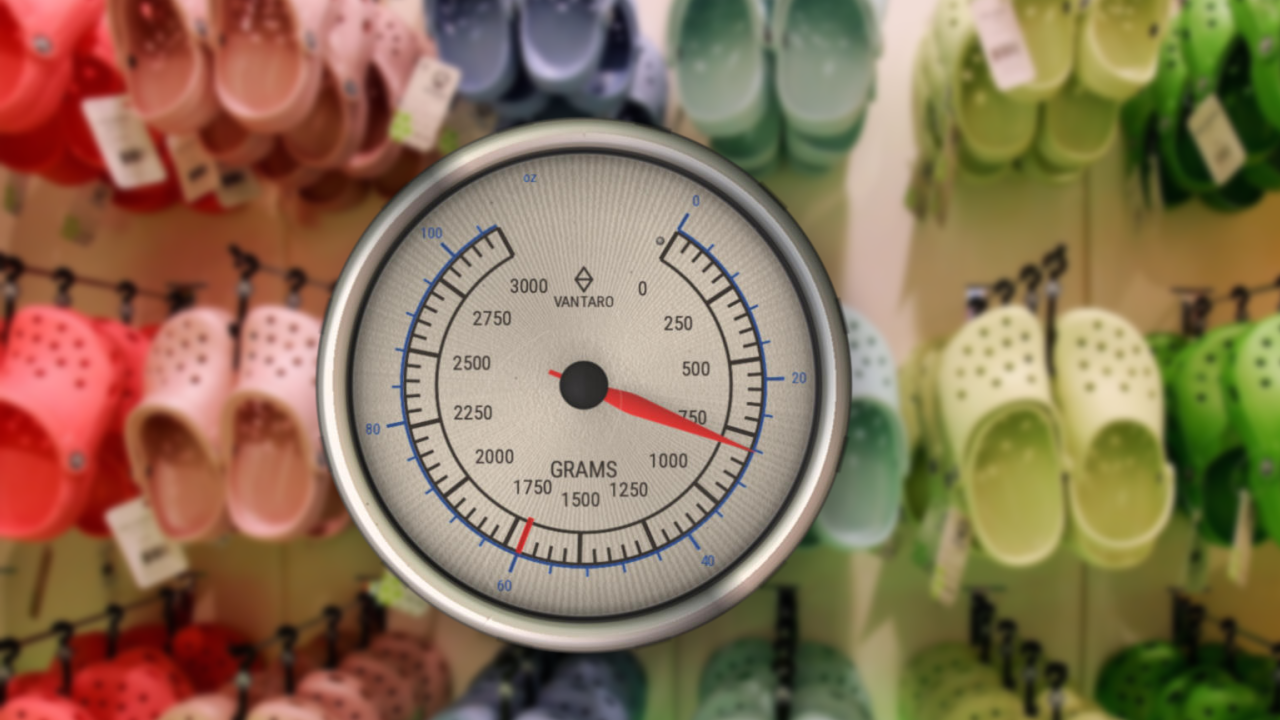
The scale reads 800 g
